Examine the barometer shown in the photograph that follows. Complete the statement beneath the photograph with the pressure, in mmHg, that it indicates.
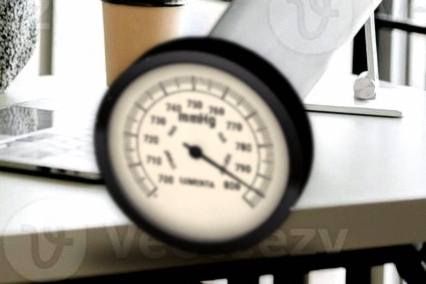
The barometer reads 795 mmHg
